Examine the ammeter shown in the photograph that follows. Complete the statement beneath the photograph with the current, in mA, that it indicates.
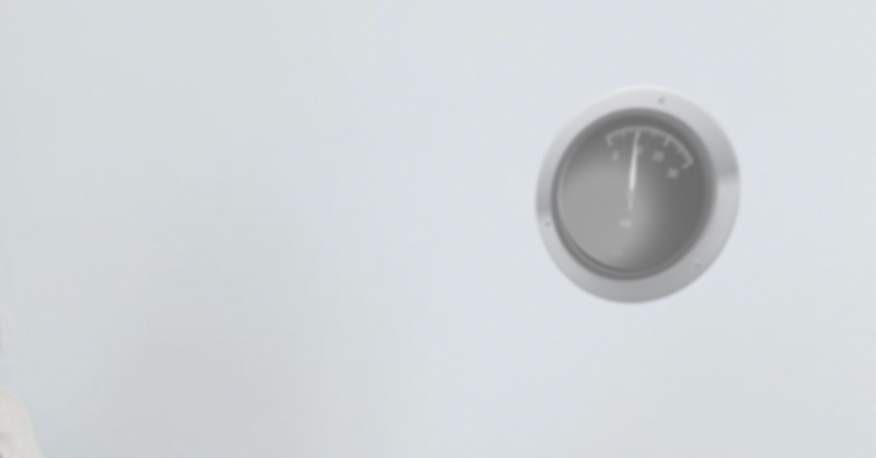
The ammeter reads 10 mA
